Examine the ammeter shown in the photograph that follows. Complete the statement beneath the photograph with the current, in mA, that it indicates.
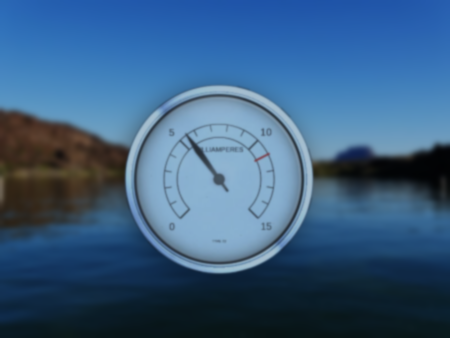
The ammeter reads 5.5 mA
